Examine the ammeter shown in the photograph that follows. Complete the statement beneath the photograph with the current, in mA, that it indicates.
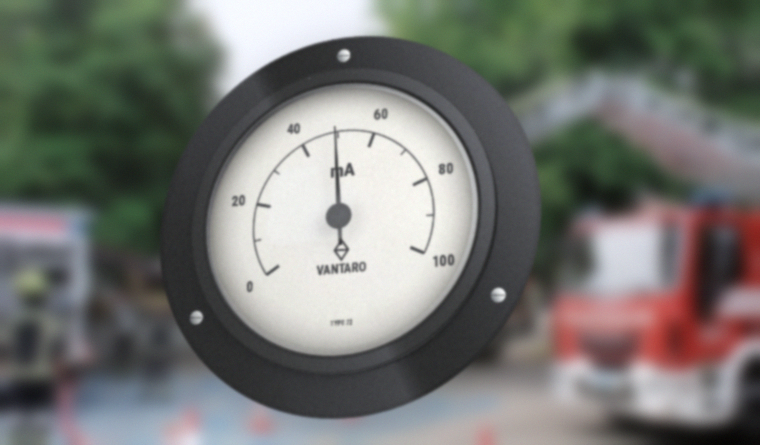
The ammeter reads 50 mA
